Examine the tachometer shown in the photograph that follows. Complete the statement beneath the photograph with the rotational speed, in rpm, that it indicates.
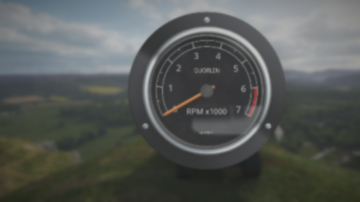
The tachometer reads 0 rpm
